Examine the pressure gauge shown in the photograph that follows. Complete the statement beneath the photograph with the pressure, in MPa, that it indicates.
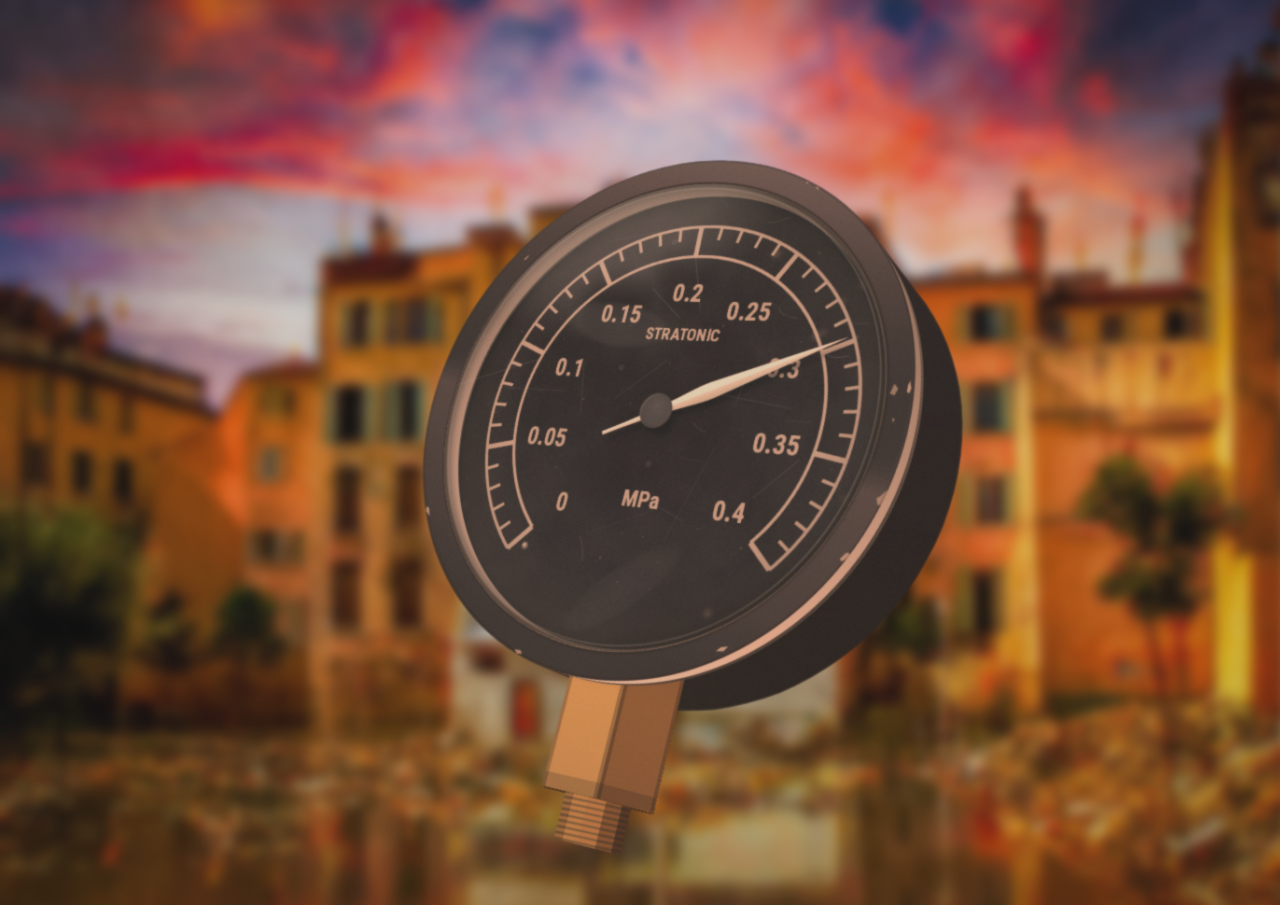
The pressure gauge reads 0.3 MPa
